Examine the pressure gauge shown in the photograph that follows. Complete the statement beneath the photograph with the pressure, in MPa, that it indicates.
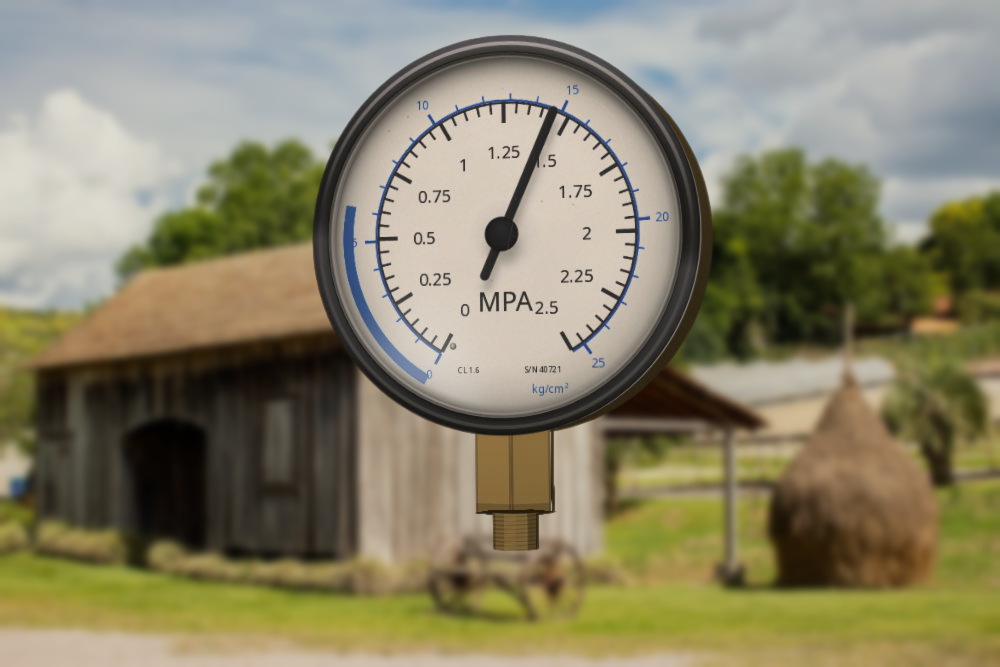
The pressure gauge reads 1.45 MPa
